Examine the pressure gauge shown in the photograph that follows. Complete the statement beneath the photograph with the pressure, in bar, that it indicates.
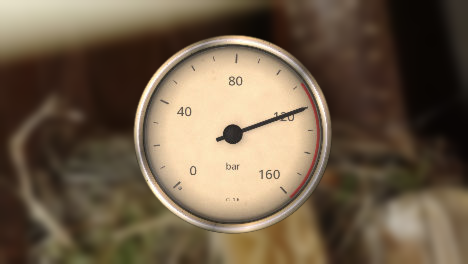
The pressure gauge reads 120 bar
